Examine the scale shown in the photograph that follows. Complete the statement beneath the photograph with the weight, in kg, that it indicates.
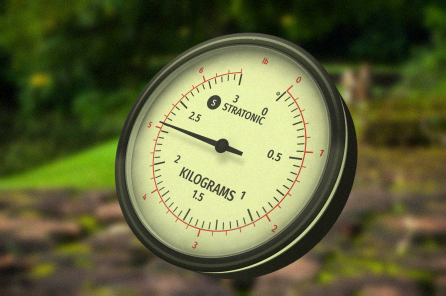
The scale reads 2.3 kg
